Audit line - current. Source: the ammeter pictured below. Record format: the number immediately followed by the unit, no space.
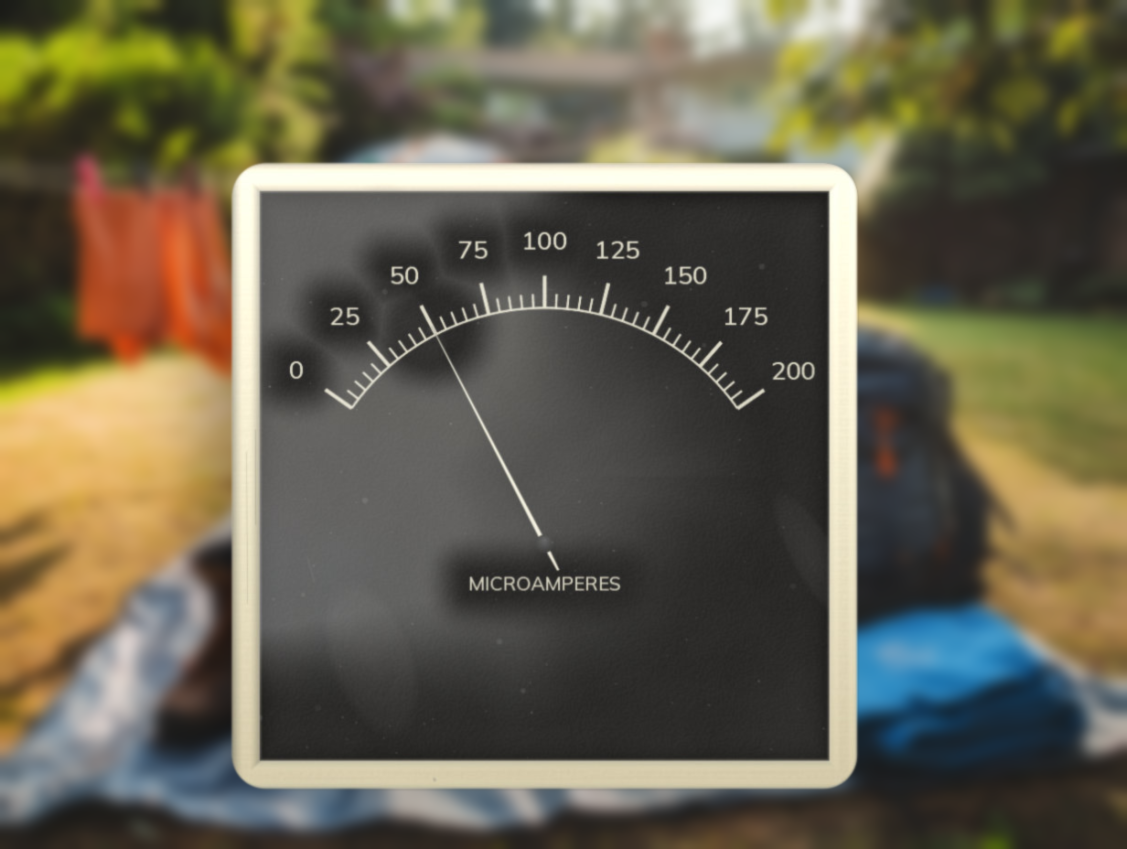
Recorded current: 50µA
